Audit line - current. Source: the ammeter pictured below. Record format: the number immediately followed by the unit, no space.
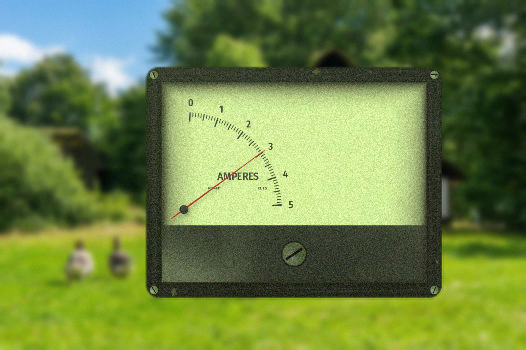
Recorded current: 3A
